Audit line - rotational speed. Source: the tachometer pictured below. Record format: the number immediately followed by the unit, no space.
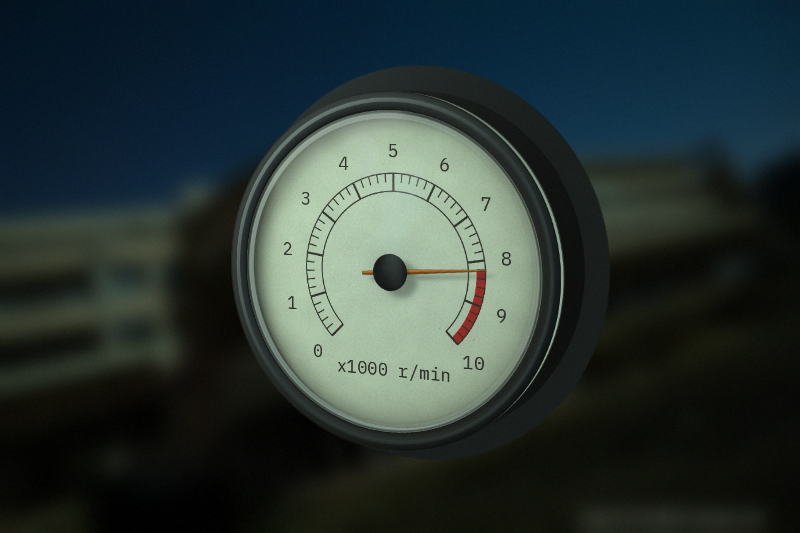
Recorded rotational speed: 8200rpm
